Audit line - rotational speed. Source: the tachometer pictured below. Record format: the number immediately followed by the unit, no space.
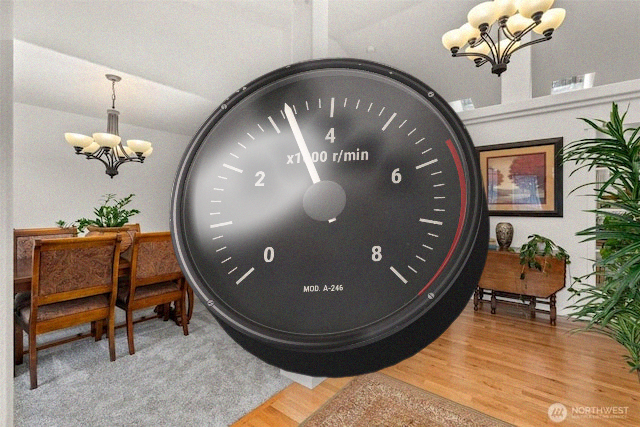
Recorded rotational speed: 3300rpm
